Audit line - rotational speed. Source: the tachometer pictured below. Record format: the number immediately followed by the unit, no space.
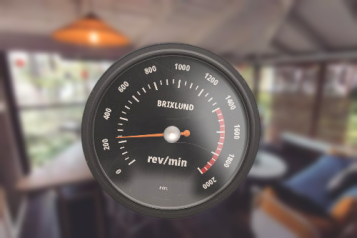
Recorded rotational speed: 250rpm
